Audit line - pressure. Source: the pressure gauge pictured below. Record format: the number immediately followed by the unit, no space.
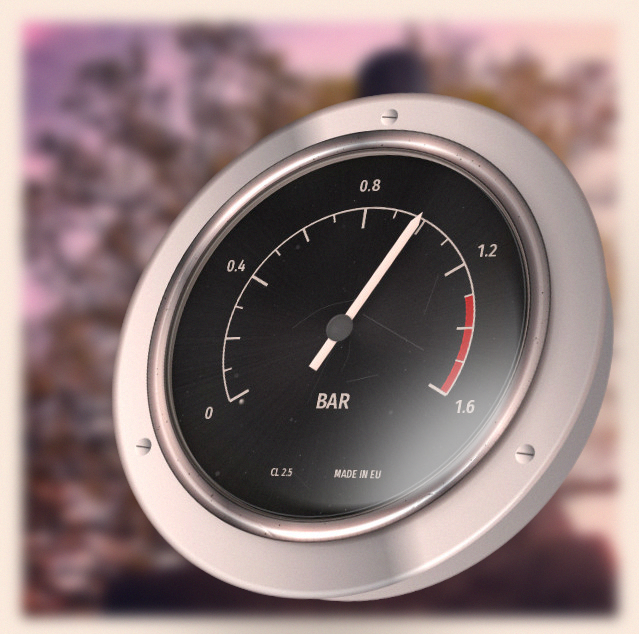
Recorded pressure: 1bar
